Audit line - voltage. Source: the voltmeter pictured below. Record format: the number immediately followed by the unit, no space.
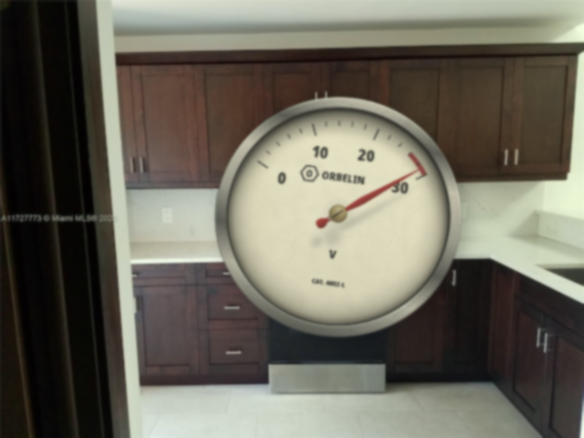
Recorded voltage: 29V
